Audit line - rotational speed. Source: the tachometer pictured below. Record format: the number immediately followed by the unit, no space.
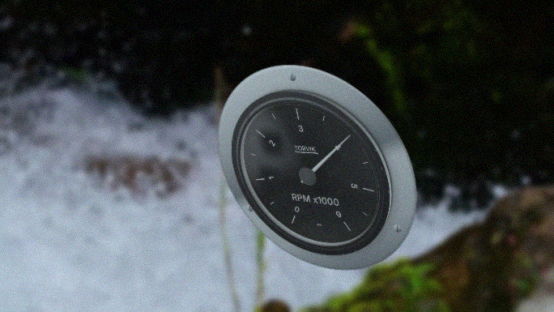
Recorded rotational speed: 4000rpm
